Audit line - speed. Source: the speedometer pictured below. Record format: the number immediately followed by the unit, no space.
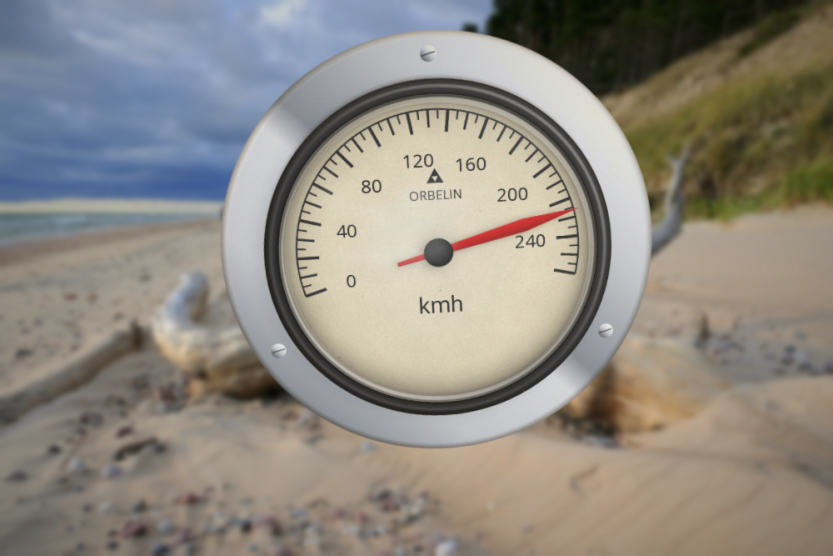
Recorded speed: 225km/h
